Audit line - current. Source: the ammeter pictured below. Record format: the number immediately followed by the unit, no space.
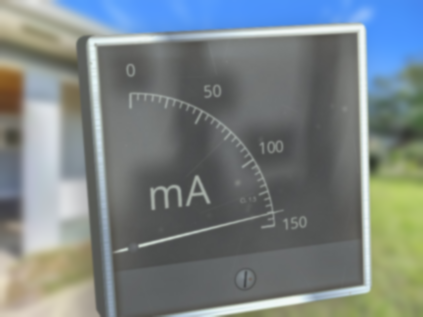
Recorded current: 140mA
